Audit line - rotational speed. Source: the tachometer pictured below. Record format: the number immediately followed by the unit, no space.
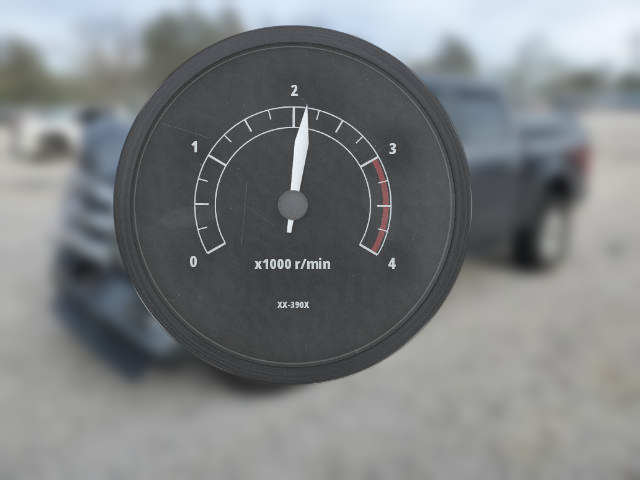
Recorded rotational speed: 2125rpm
